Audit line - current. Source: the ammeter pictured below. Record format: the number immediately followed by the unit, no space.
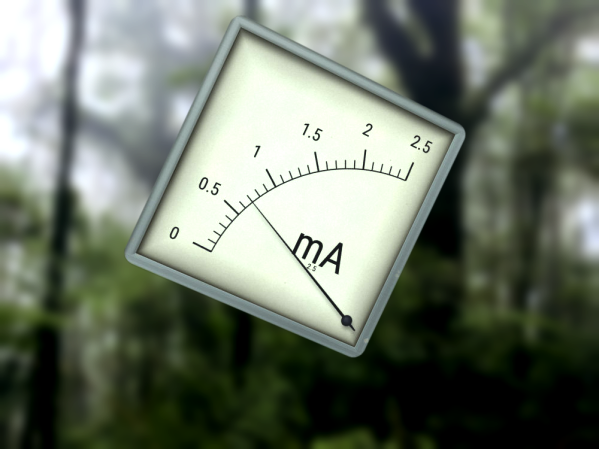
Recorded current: 0.7mA
